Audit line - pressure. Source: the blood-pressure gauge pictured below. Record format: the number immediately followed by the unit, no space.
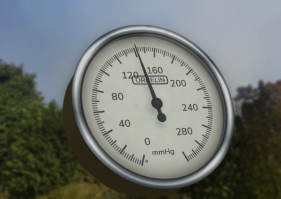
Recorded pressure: 140mmHg
